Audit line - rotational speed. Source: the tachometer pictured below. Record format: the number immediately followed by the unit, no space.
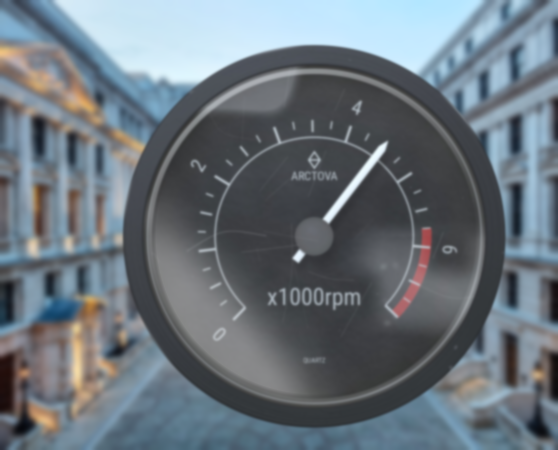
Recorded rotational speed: 4500rpm
